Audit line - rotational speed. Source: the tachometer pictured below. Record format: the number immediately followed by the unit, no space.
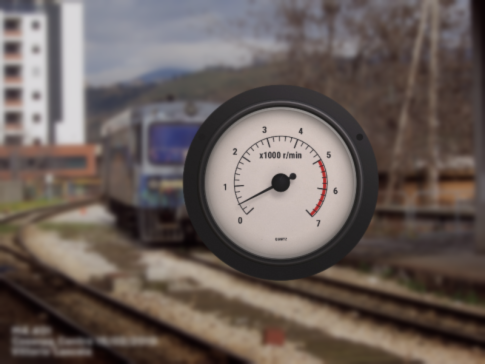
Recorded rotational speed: 400rpm
